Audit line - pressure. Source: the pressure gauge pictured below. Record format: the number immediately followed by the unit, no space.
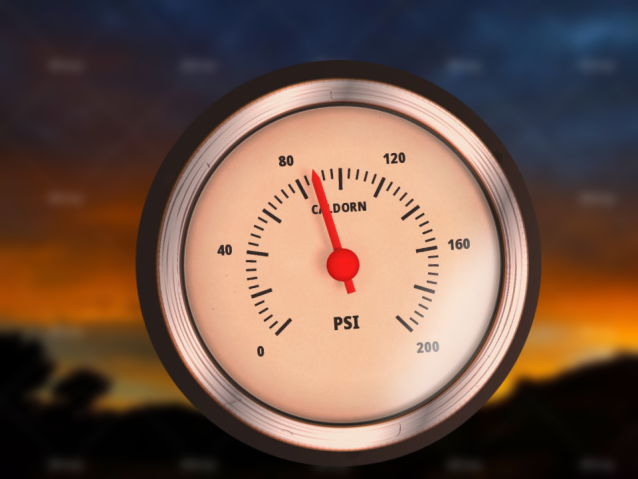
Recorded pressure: 88psi
